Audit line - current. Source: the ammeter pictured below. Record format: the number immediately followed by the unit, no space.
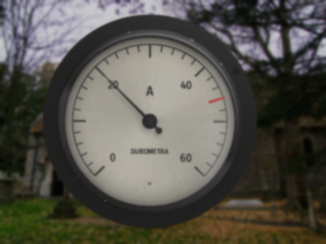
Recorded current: 20A
